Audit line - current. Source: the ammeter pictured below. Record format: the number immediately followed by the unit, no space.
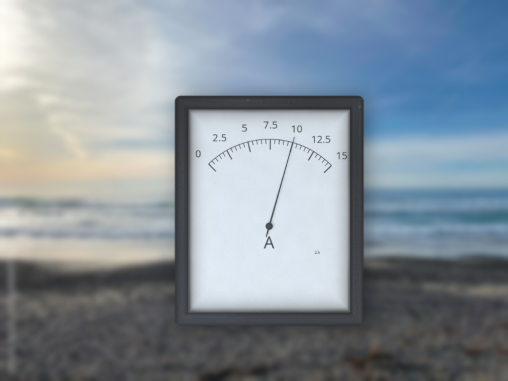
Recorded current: 10A
